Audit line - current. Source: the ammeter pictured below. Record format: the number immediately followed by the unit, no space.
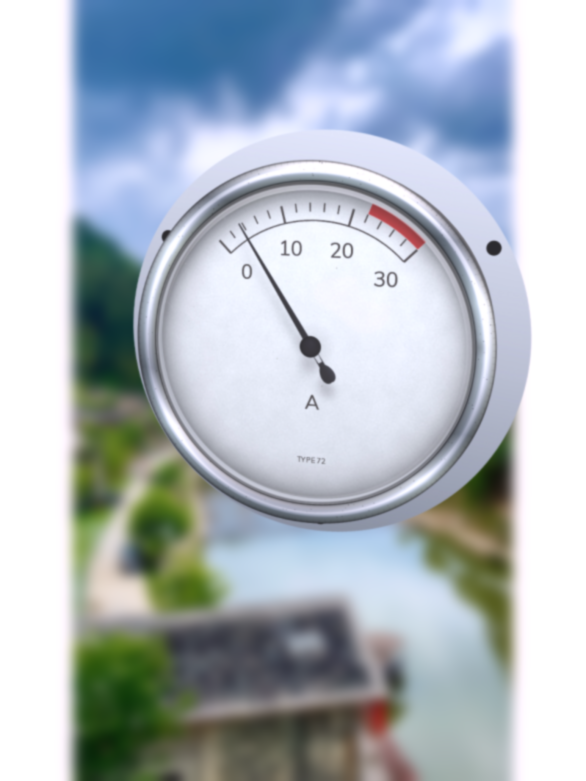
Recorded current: 4A
